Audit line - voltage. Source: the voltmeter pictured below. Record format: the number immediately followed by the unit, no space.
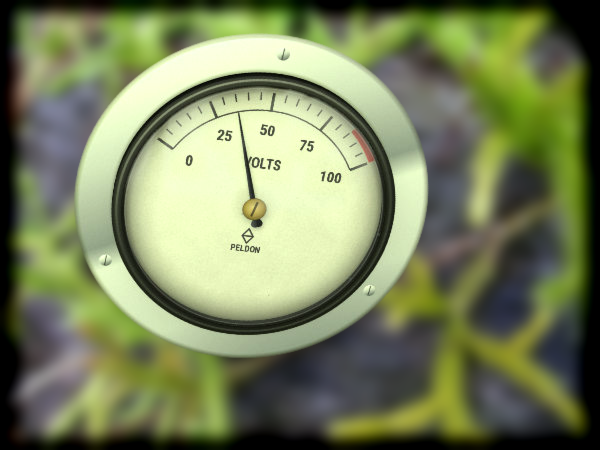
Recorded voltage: 35V
